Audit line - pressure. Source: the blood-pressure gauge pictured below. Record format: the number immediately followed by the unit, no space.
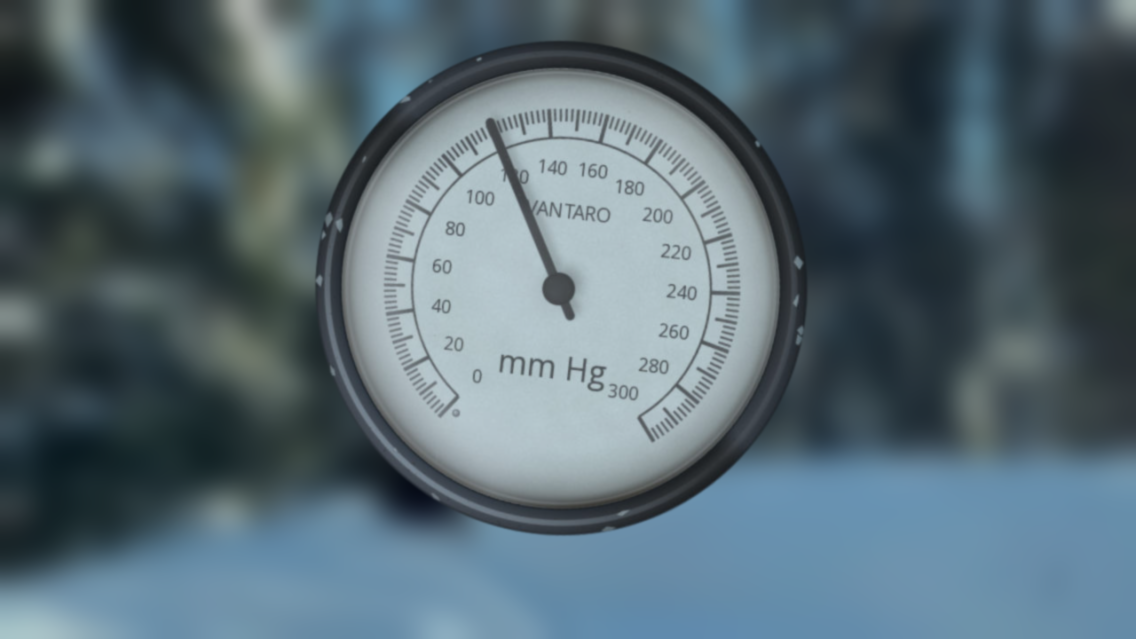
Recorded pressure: 120mmHg
